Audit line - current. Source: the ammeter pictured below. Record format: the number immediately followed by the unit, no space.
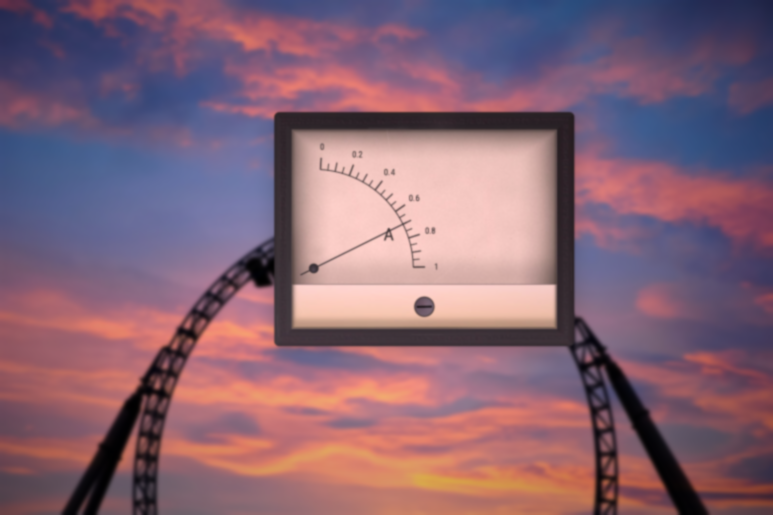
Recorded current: 0.7A
